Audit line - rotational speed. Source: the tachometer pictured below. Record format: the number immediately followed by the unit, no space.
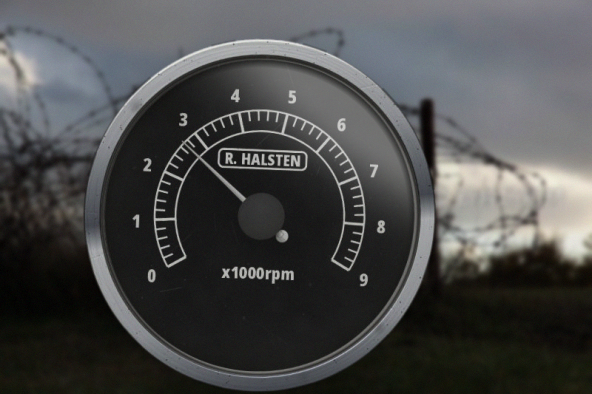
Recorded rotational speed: 2700rpm
